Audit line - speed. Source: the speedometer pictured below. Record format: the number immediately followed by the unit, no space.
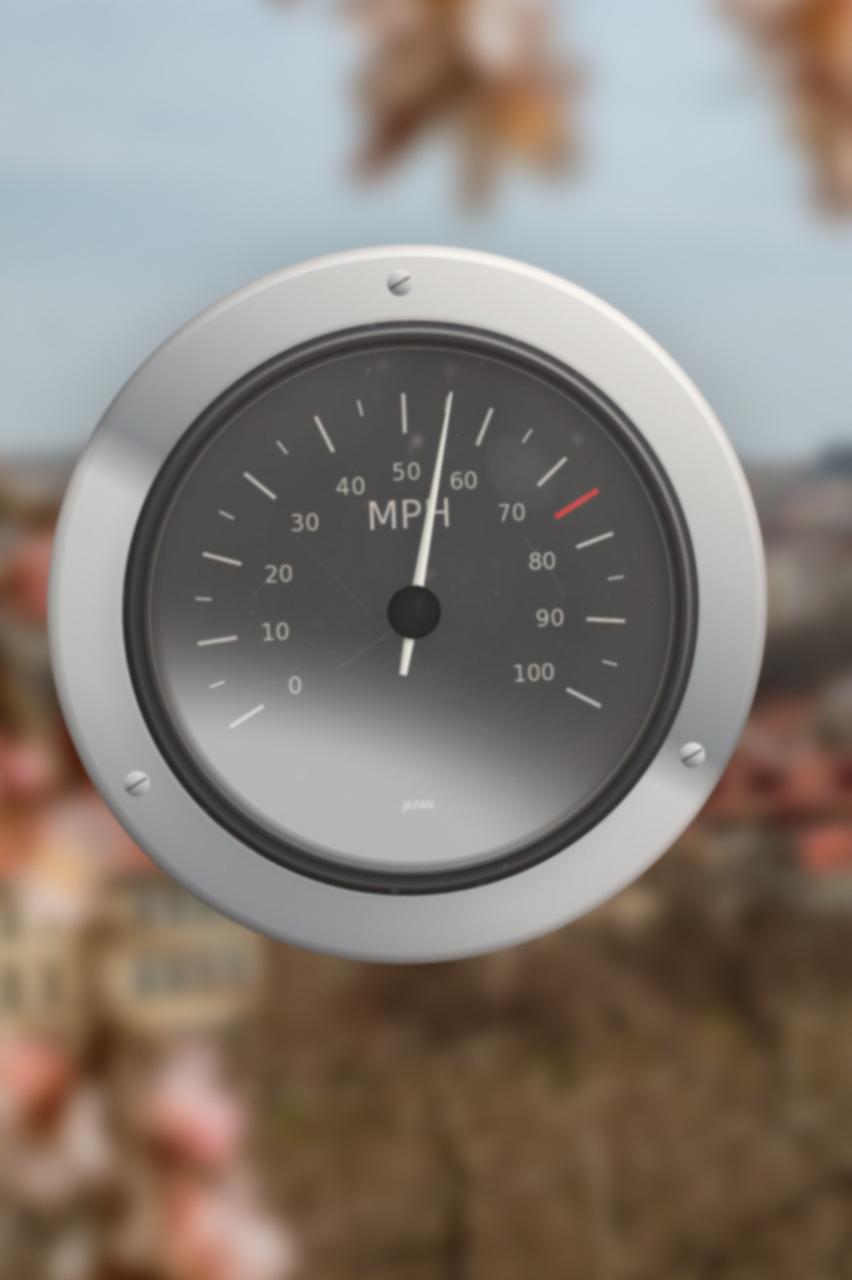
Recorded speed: 55mph
